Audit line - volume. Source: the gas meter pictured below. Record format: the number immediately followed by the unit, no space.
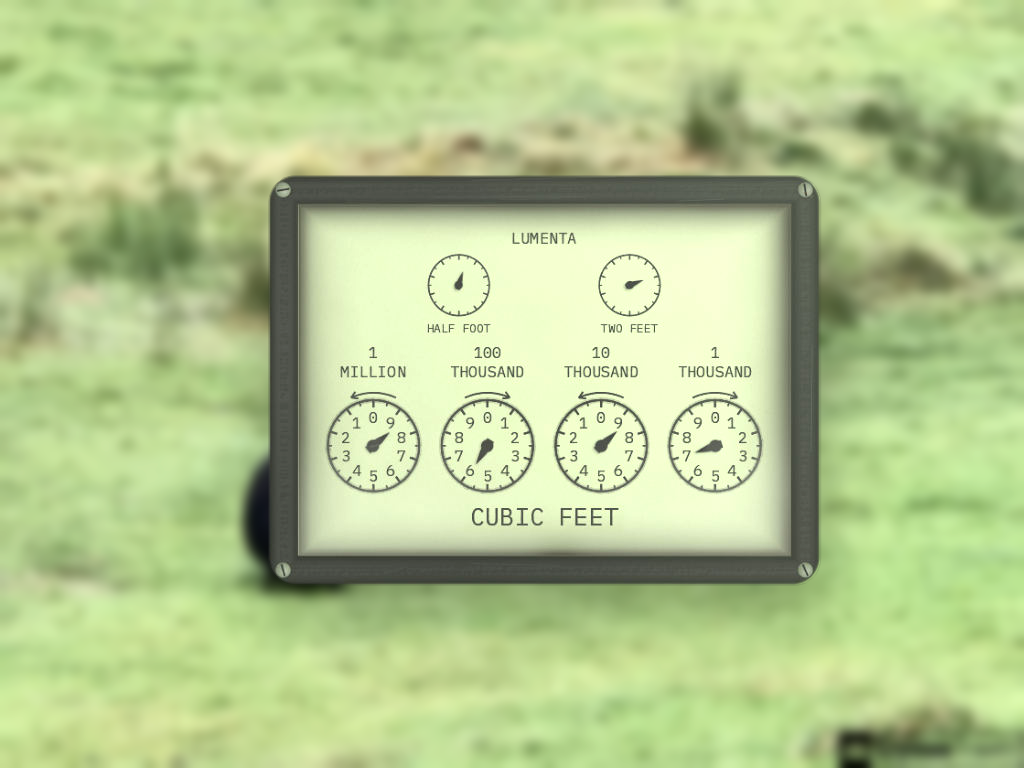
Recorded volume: 858700ft³
